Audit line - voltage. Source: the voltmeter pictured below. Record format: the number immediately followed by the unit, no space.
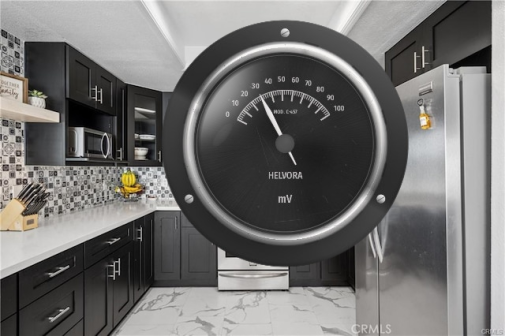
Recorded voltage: 30mV
